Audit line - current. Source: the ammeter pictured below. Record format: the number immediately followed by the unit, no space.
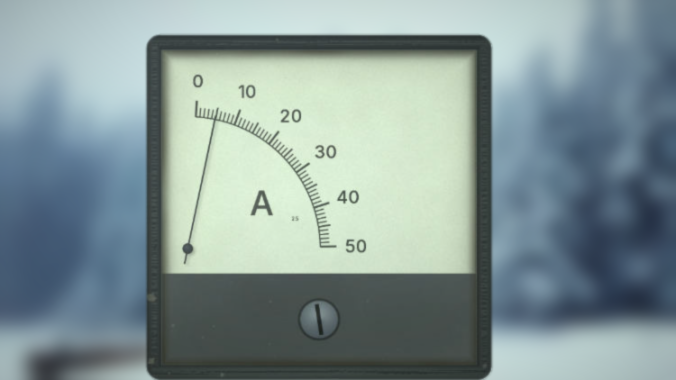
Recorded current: 5A
